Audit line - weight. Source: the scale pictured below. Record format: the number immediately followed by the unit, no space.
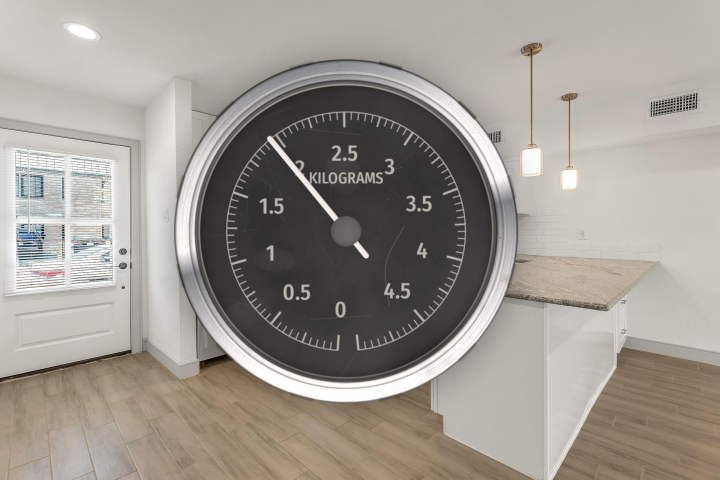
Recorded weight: 1.95kg
